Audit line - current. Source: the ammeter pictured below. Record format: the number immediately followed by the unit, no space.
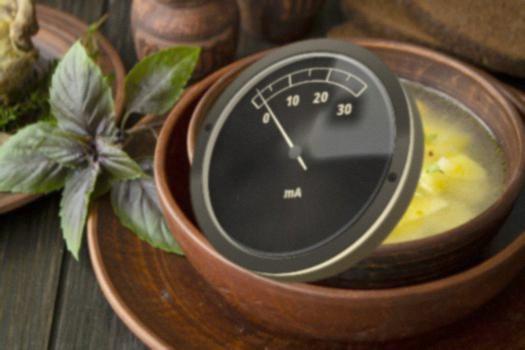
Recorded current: 2.5mA
